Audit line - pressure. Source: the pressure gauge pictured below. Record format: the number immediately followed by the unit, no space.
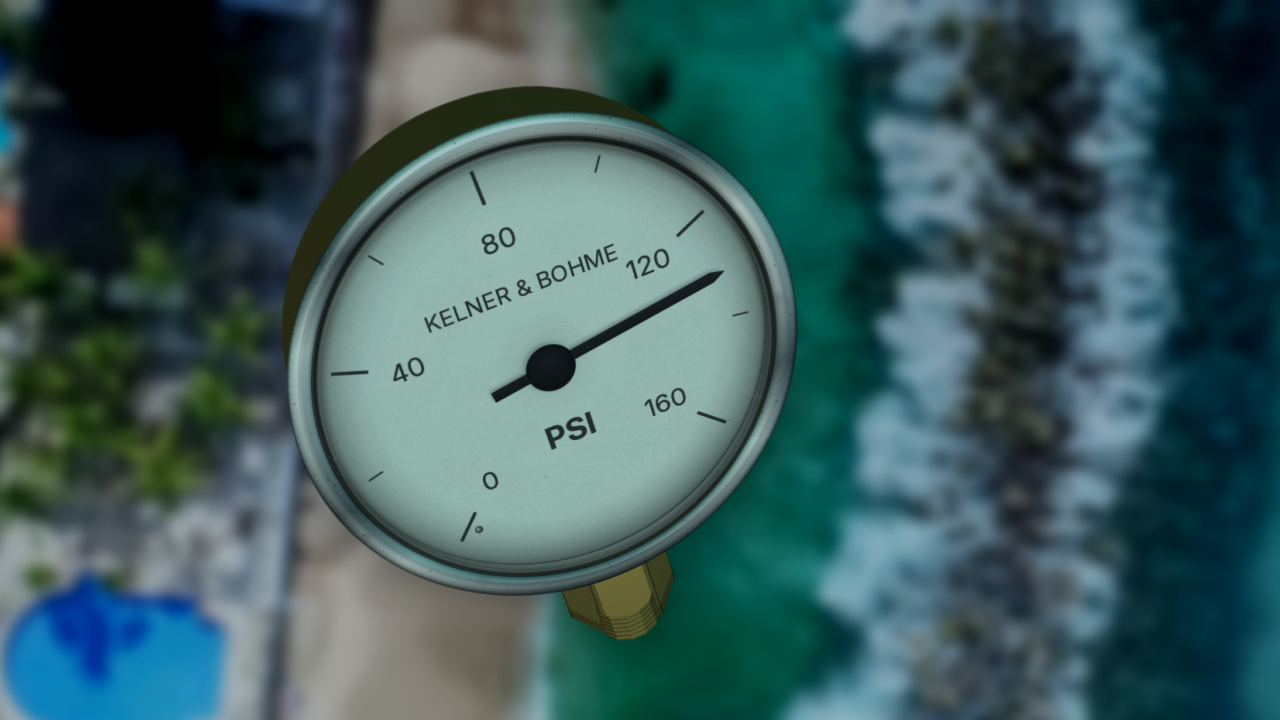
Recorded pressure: 130psi
